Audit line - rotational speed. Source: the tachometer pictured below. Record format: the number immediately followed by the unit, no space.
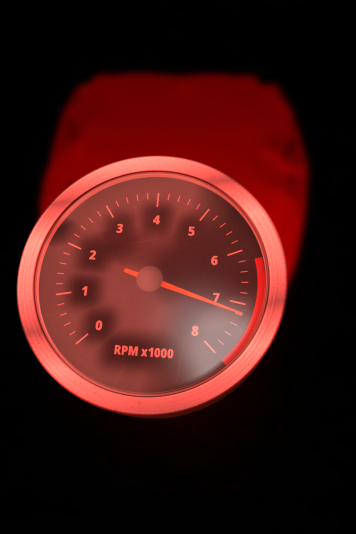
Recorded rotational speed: 7200rpm
